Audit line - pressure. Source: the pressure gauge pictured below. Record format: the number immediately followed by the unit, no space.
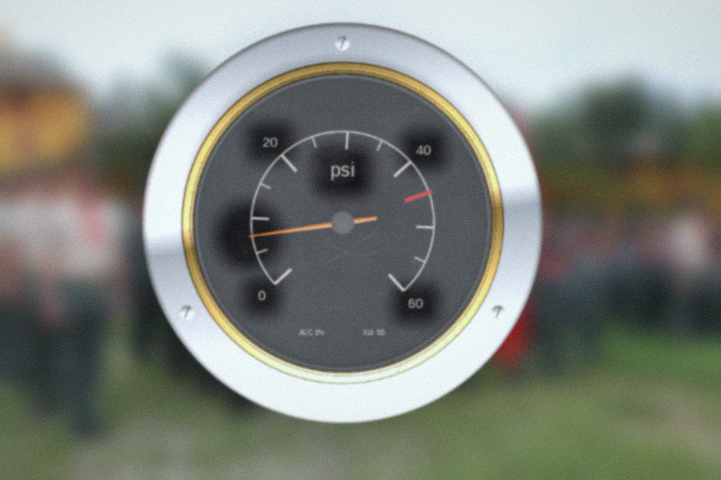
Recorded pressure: 7.5psi
